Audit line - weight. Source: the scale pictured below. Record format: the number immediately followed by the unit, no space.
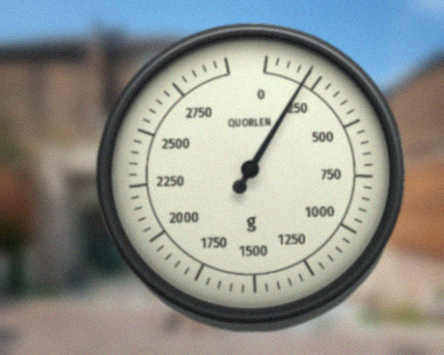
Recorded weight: 200g
